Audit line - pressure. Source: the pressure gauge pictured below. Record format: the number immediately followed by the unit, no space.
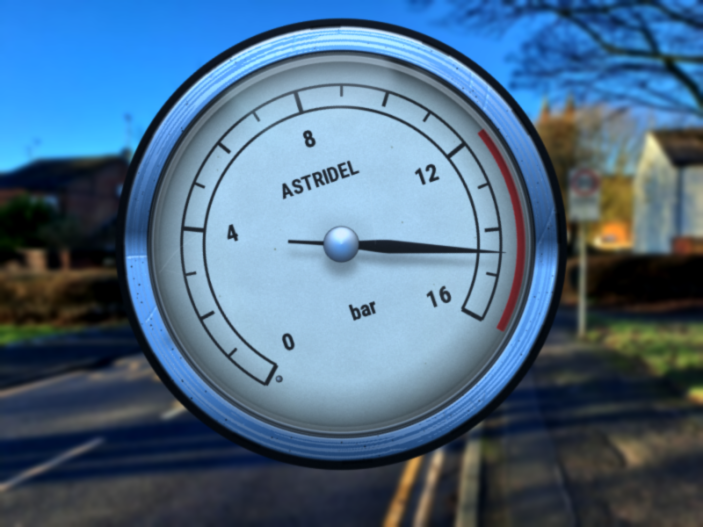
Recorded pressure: 14.5bar
